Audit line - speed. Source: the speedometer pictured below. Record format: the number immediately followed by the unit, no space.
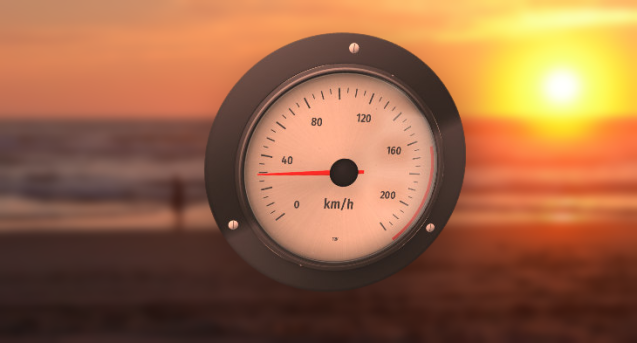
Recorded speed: 30km/h
